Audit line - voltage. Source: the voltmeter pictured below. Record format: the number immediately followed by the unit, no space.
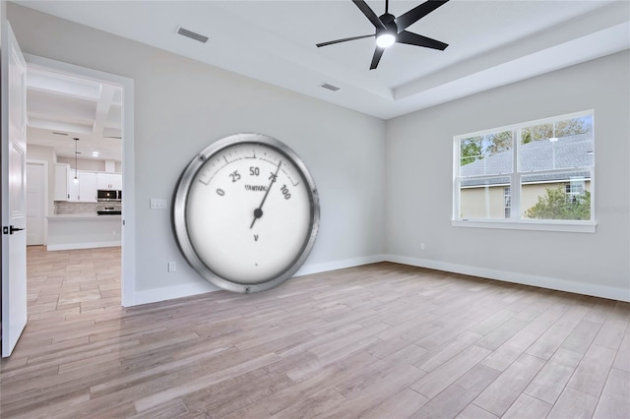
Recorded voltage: 75V
